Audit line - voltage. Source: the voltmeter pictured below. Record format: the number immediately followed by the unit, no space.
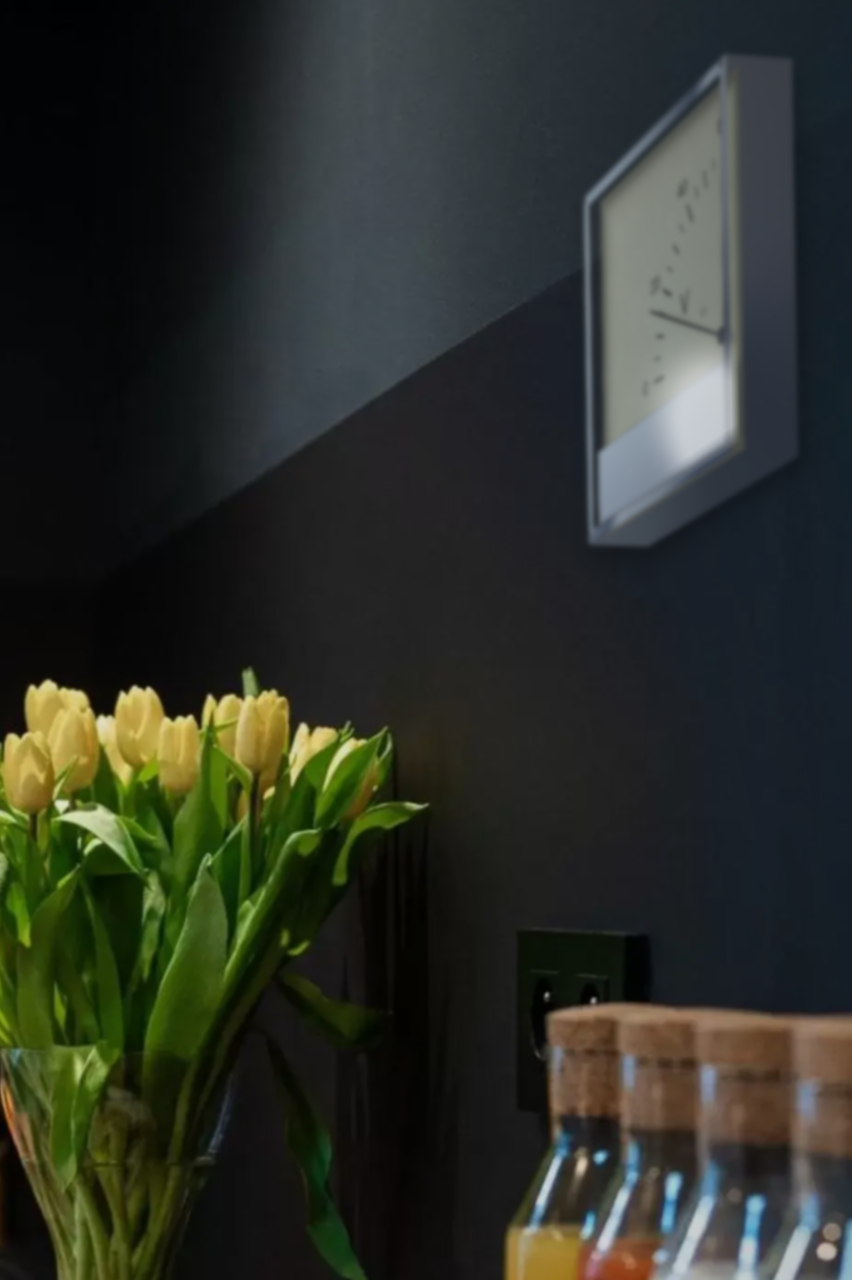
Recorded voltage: 15V
